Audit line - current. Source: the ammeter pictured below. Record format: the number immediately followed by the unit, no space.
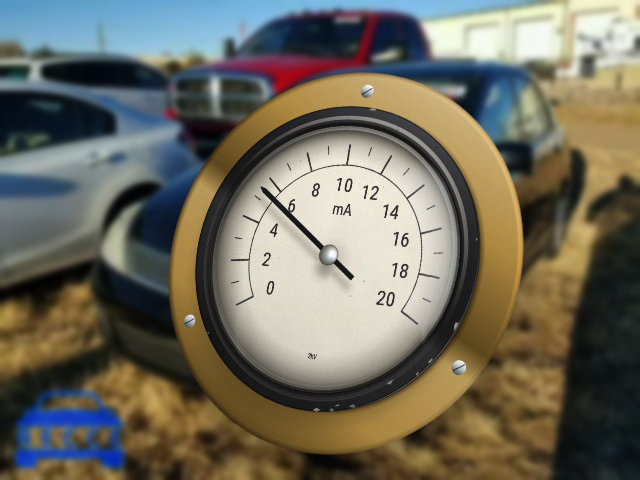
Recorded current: 5.5mA
